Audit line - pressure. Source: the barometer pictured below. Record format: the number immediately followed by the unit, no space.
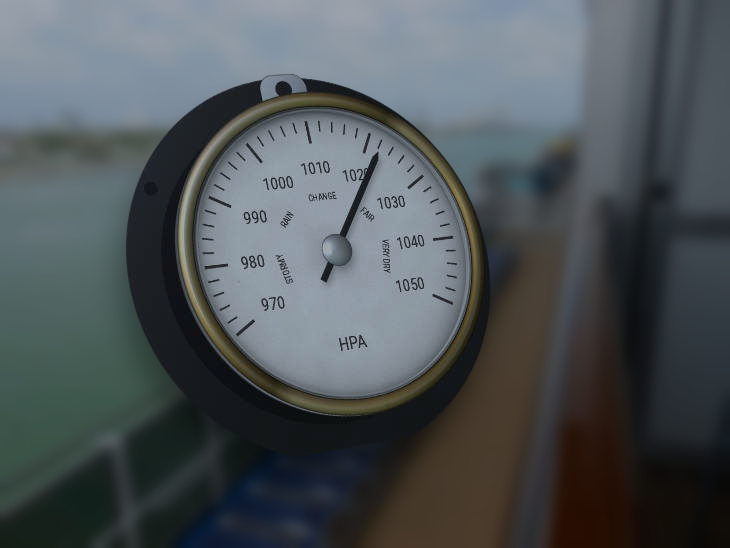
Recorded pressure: 1022hPa
